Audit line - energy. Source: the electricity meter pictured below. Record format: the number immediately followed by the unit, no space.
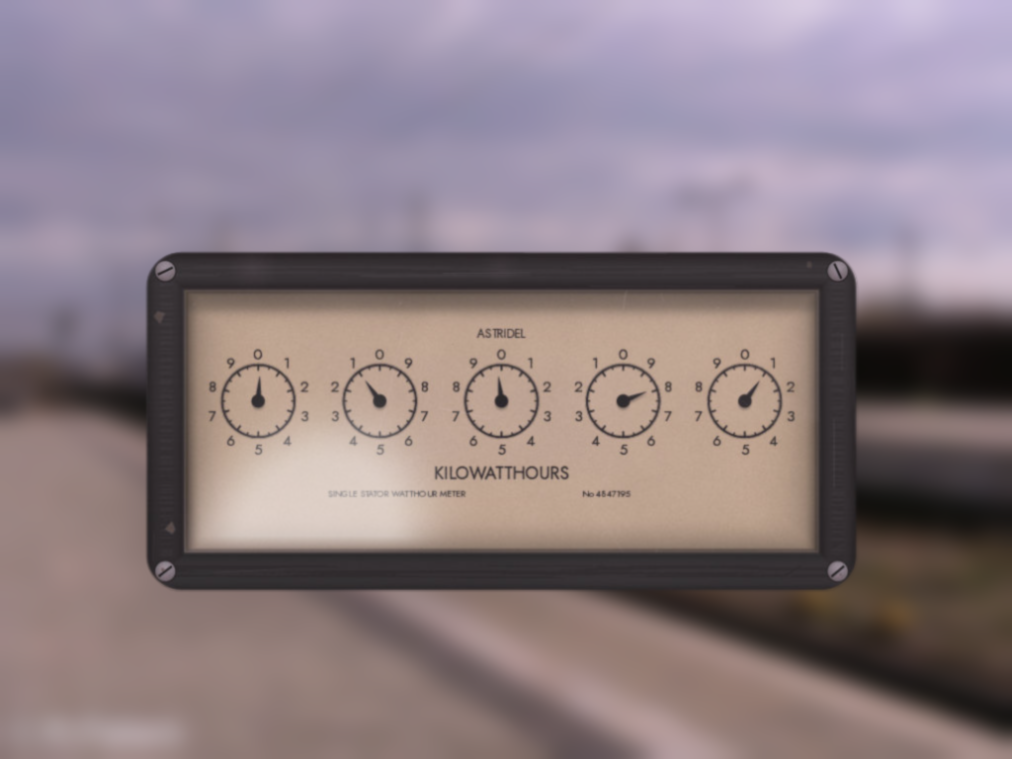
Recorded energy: 981kWh
